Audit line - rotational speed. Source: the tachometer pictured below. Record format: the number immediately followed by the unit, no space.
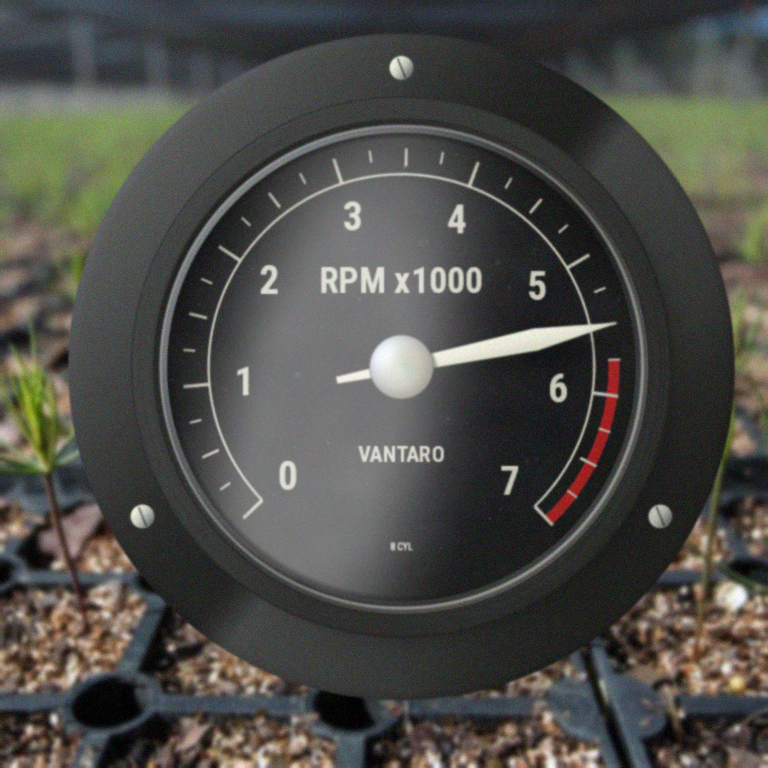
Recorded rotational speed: 5500rpm
